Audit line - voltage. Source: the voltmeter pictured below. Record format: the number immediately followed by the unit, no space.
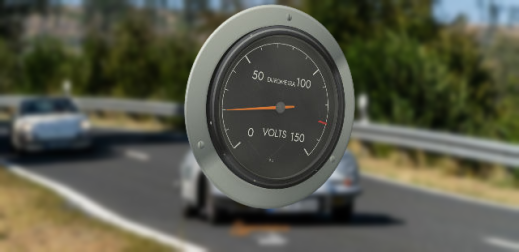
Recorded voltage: 20V
